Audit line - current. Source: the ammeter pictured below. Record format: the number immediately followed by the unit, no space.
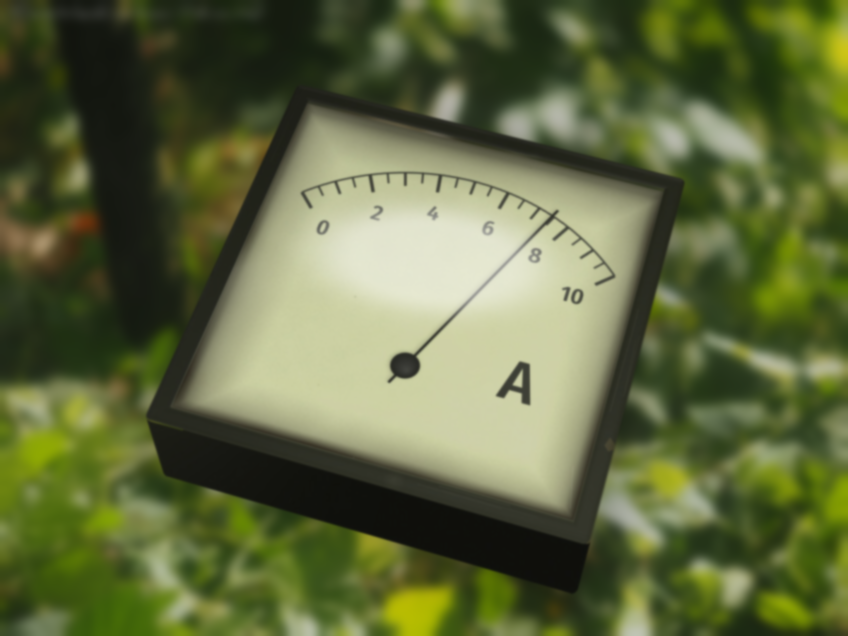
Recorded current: 7.5A
